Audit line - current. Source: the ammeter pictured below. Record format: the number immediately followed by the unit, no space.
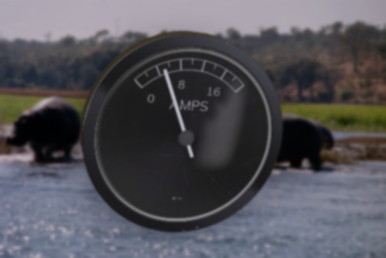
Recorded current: 5A
